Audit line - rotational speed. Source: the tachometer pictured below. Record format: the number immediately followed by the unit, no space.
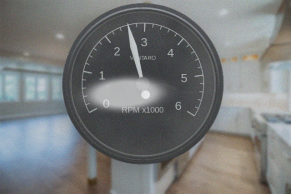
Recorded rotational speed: 2600rpm
